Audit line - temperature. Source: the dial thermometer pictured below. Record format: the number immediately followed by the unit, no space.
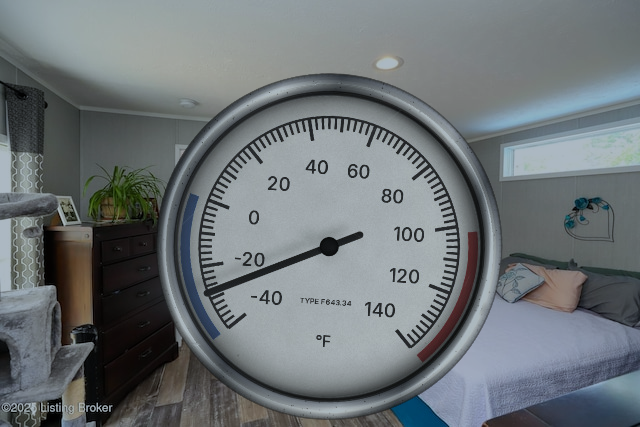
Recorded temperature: -28°F
